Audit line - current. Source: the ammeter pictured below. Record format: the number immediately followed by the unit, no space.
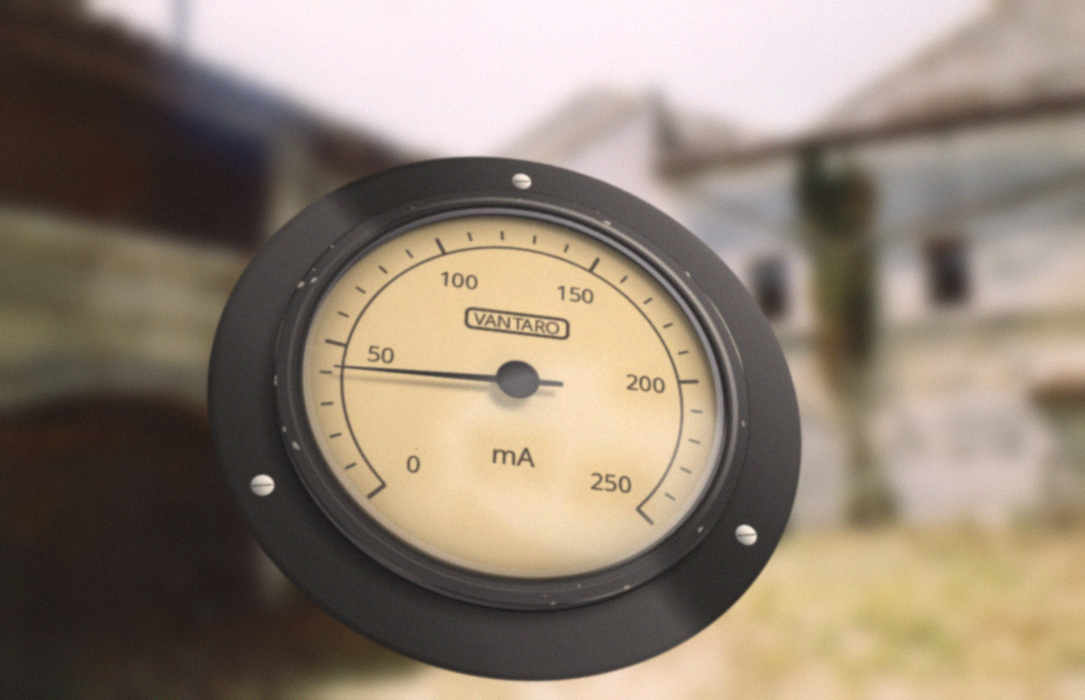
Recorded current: 40mA
